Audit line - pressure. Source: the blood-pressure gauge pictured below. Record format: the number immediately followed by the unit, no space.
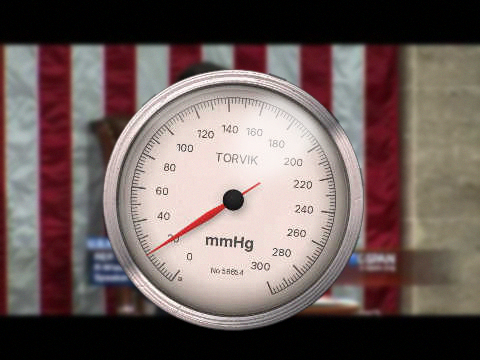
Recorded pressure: 20mmHg
